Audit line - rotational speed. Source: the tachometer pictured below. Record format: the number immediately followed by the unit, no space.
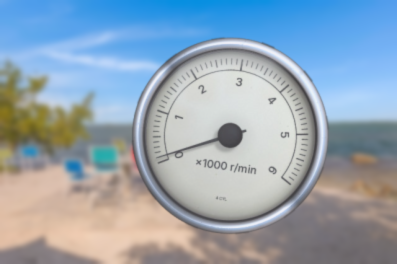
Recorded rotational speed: 100rpm
